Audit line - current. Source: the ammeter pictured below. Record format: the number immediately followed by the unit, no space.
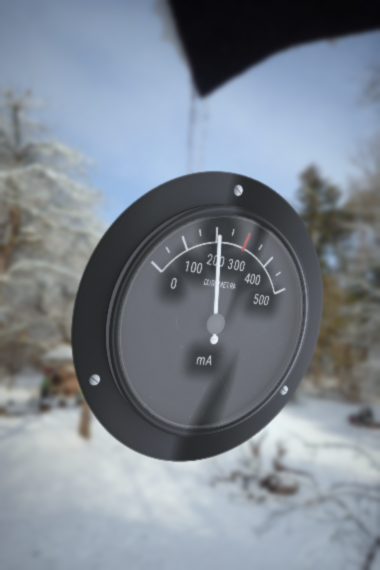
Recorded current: 200mA
